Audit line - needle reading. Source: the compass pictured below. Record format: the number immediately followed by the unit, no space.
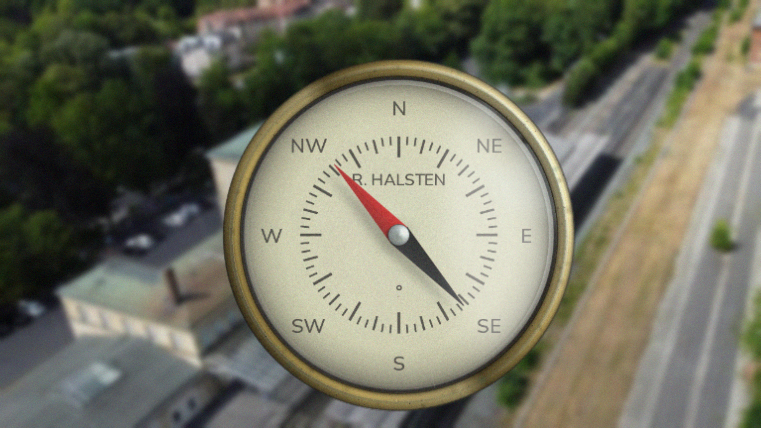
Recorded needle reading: 317.5°
